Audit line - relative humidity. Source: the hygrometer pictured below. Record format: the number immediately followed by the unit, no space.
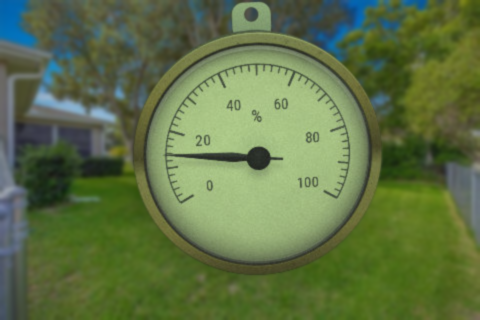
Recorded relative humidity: 14%
